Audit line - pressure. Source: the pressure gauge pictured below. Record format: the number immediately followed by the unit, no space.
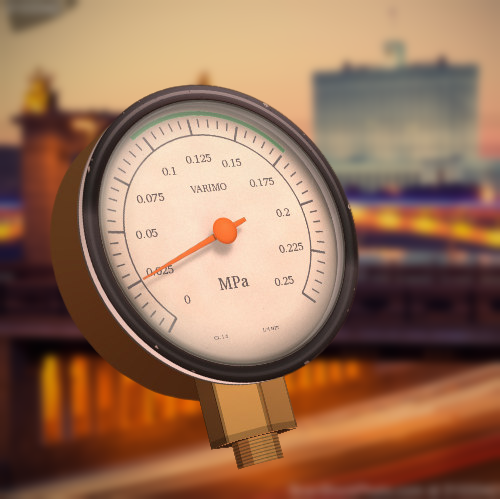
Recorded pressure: 0.025MPa
